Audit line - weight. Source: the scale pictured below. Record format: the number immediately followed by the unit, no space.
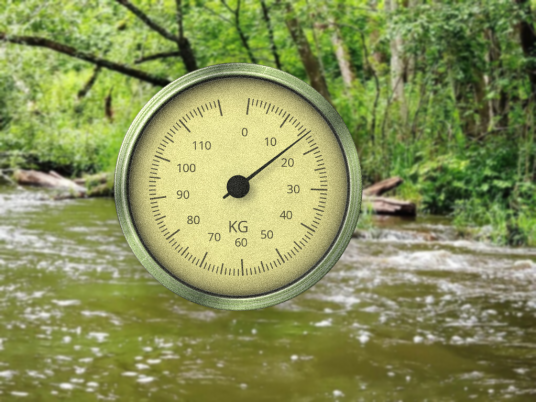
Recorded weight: 16kg
